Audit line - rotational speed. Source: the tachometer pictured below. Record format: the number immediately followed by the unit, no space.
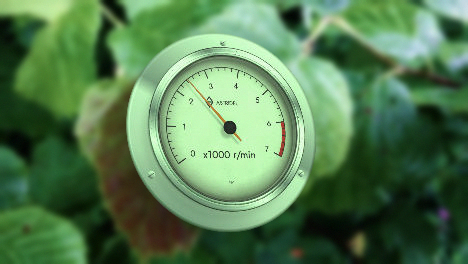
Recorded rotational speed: 2400rpm
